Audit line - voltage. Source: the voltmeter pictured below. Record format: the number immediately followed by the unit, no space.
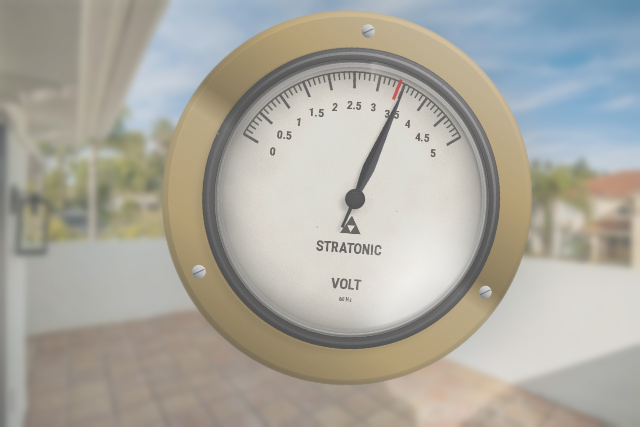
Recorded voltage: 3.5V
